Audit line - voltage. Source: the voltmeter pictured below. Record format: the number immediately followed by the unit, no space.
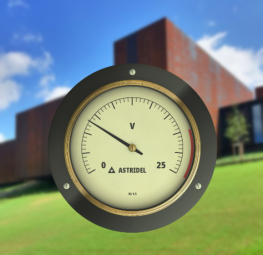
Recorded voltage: 6.5V
